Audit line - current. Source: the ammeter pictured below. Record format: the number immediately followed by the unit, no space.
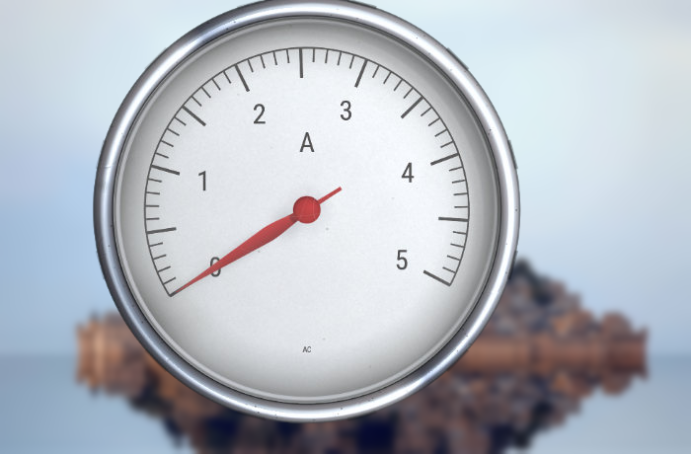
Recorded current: 0A
